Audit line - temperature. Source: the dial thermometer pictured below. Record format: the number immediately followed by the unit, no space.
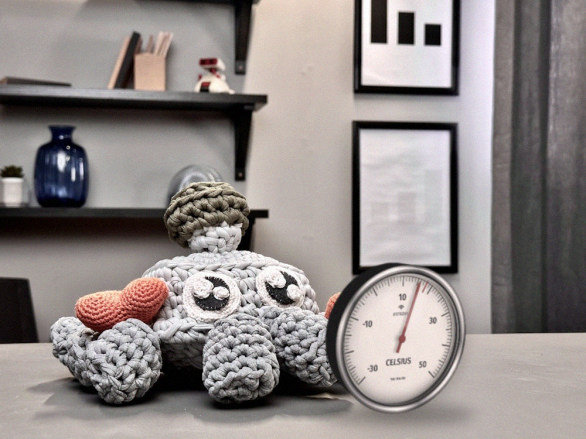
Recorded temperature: 15°C
